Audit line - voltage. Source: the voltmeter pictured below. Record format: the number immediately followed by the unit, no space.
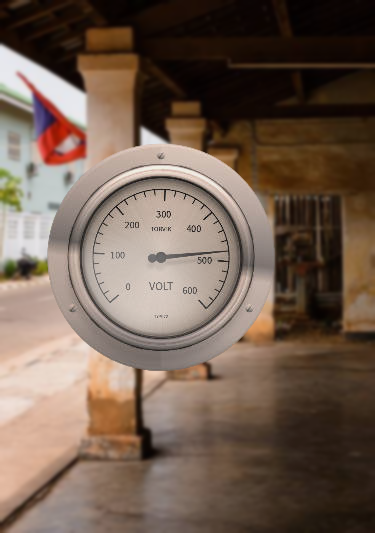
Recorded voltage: 480V
